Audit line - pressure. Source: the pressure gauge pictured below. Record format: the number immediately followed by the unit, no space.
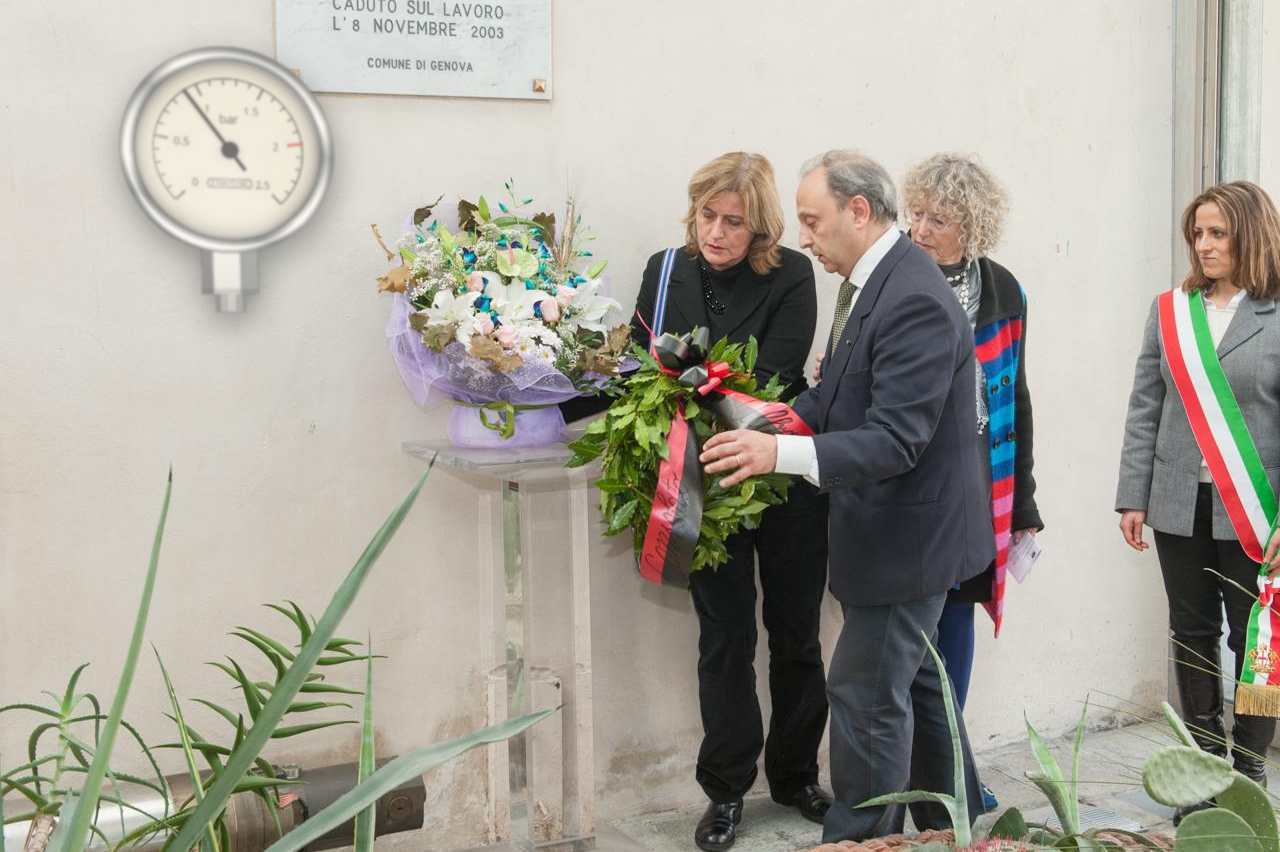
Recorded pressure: 0.9bar
